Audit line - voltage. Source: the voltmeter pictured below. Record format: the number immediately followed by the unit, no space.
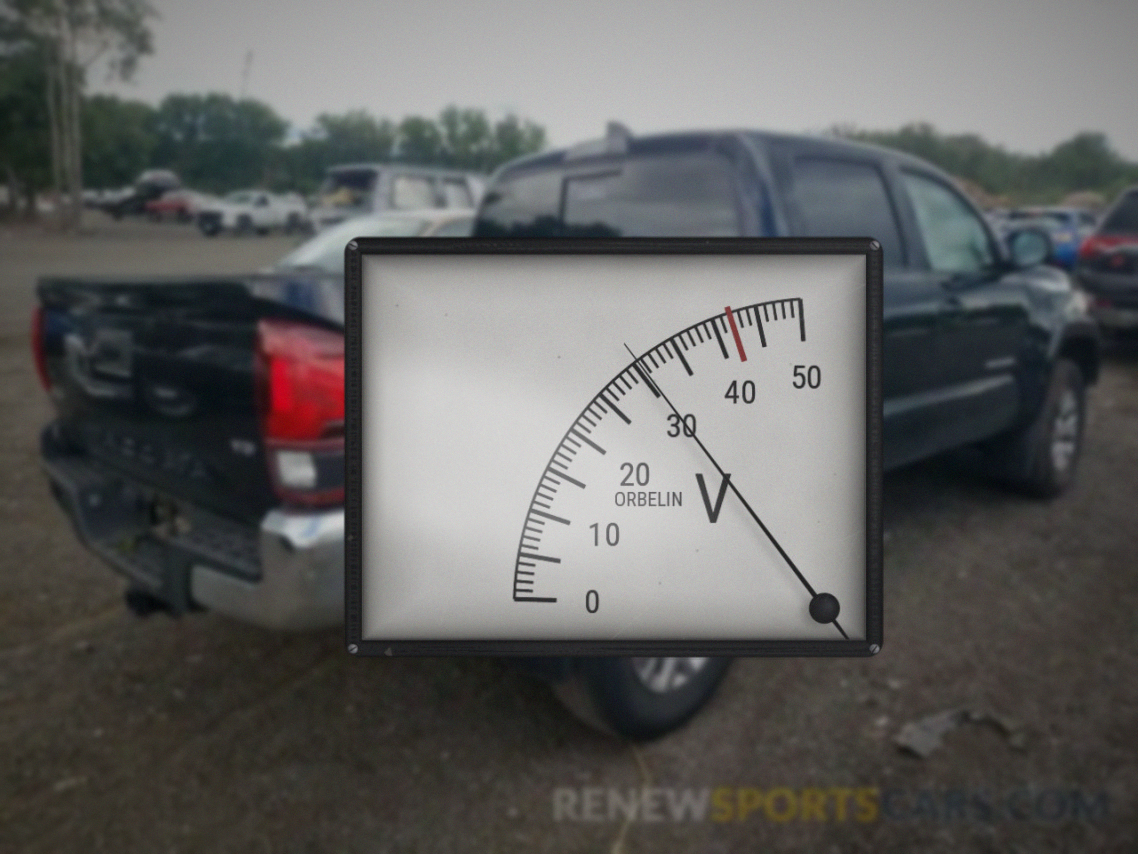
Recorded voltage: 30.5V
